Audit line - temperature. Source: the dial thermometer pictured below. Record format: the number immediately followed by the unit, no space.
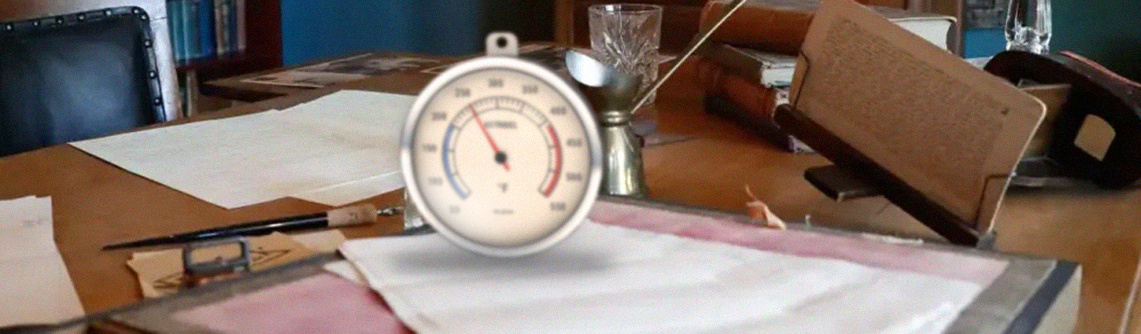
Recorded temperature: 250°F
